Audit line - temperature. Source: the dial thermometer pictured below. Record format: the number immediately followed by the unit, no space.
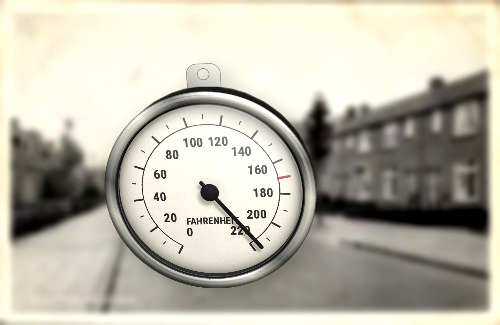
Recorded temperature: 215°F
